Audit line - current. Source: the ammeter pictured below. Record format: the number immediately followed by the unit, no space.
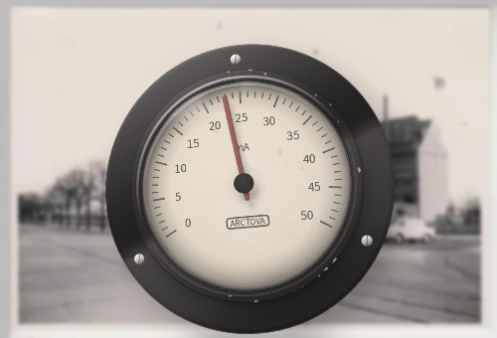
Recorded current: 23mA
